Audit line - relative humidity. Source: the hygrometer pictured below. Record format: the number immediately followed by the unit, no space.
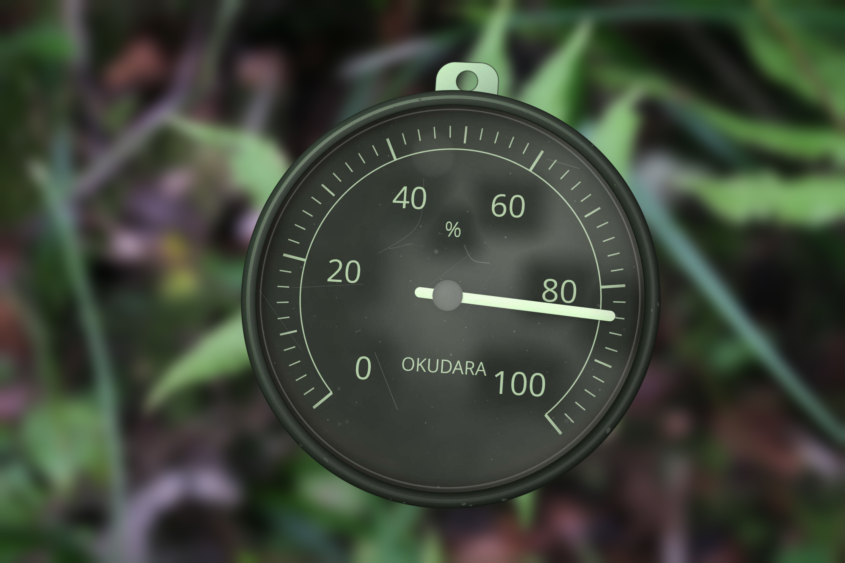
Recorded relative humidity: 84%
